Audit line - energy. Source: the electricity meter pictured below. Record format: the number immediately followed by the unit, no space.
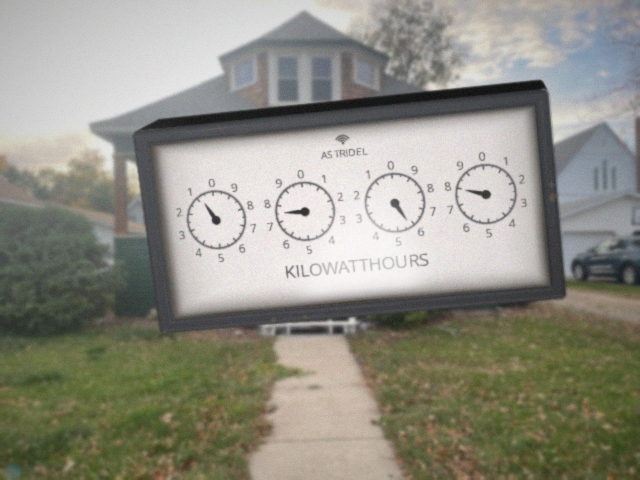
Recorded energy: 758kWh
